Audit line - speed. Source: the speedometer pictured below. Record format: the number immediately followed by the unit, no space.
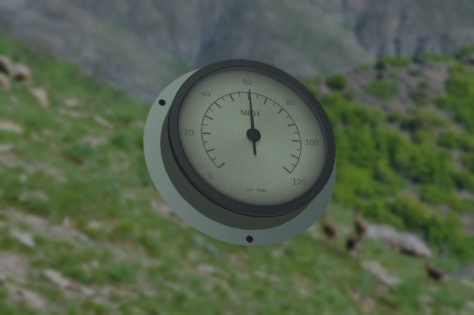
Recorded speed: 60mph
